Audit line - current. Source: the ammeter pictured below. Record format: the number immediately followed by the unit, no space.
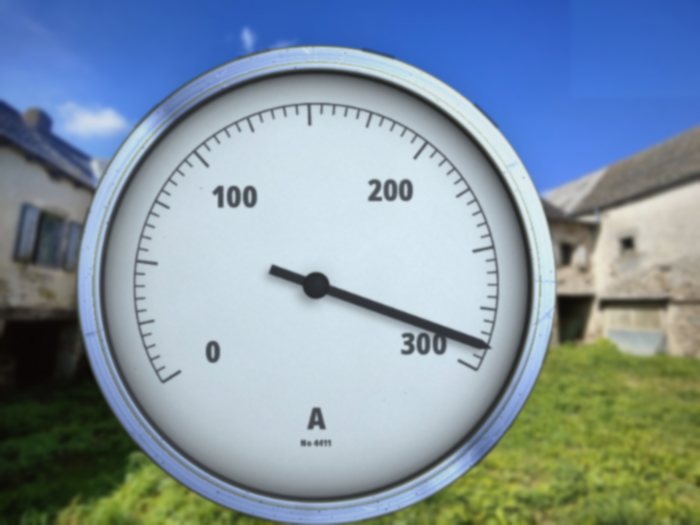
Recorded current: 290A
